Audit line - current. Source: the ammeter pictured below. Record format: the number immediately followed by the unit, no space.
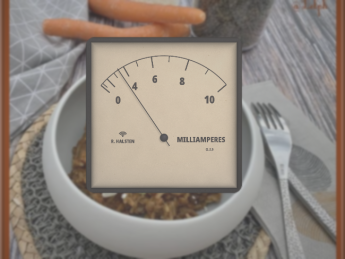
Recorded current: 3.5mA
